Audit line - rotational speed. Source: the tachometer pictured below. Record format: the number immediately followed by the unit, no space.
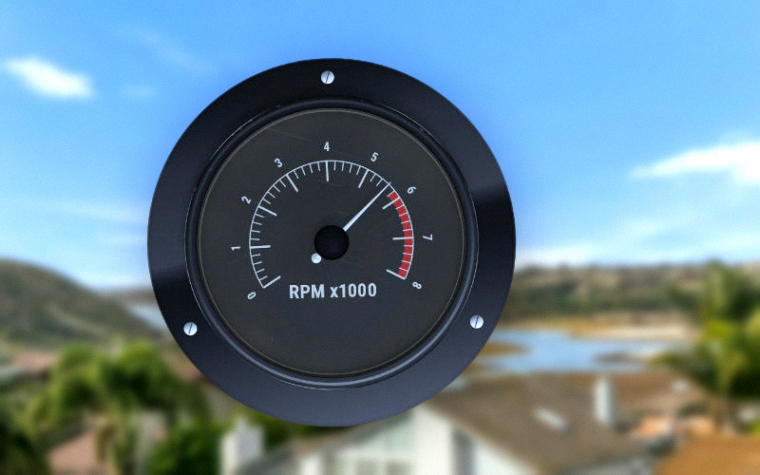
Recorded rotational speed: 5600rpm
